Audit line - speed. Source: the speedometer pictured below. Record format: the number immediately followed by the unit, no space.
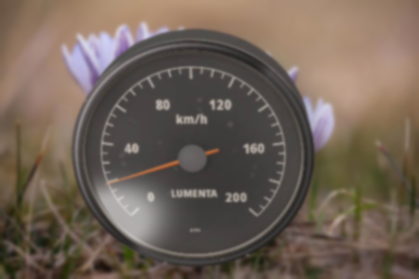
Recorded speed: 20km/h
